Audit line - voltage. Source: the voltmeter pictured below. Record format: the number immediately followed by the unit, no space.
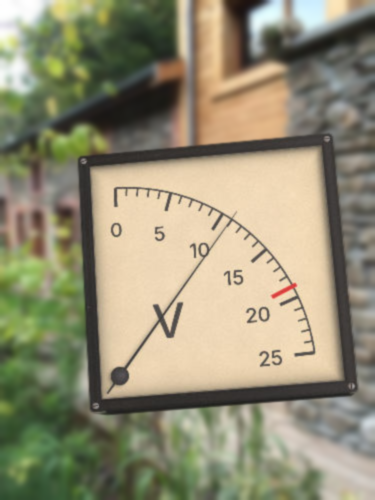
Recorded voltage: 11V
